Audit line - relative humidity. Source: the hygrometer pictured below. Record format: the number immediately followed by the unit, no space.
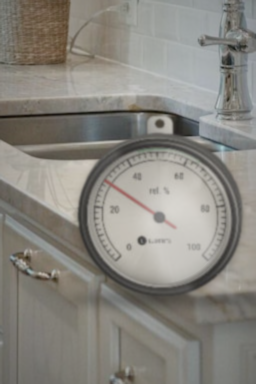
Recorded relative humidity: 30%
